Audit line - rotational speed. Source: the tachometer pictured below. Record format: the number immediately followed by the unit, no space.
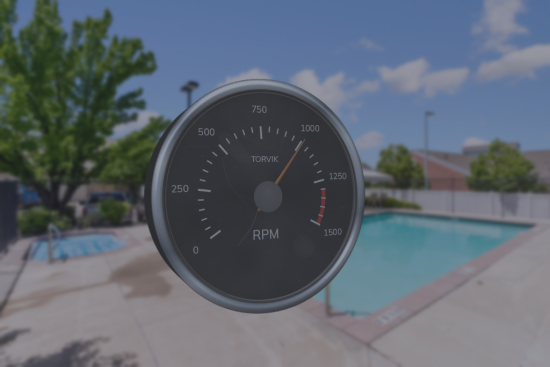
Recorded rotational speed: 1000rpm
